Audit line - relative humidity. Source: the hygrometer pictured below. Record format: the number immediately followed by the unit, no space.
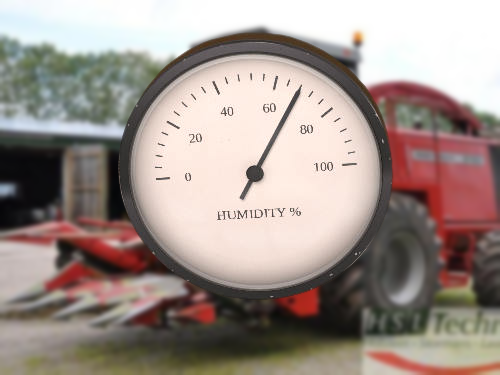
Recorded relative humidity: 68%
